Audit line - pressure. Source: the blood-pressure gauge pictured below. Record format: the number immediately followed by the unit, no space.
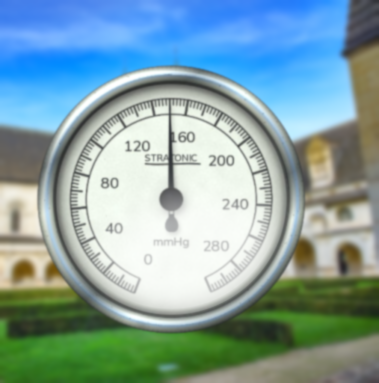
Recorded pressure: 150mmHg
